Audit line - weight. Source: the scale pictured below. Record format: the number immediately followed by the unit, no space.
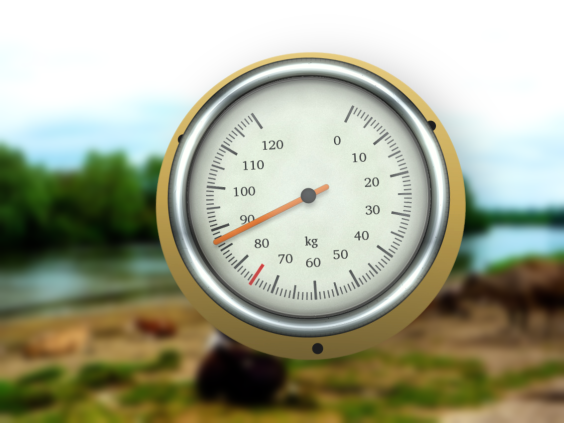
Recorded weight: 87kg
